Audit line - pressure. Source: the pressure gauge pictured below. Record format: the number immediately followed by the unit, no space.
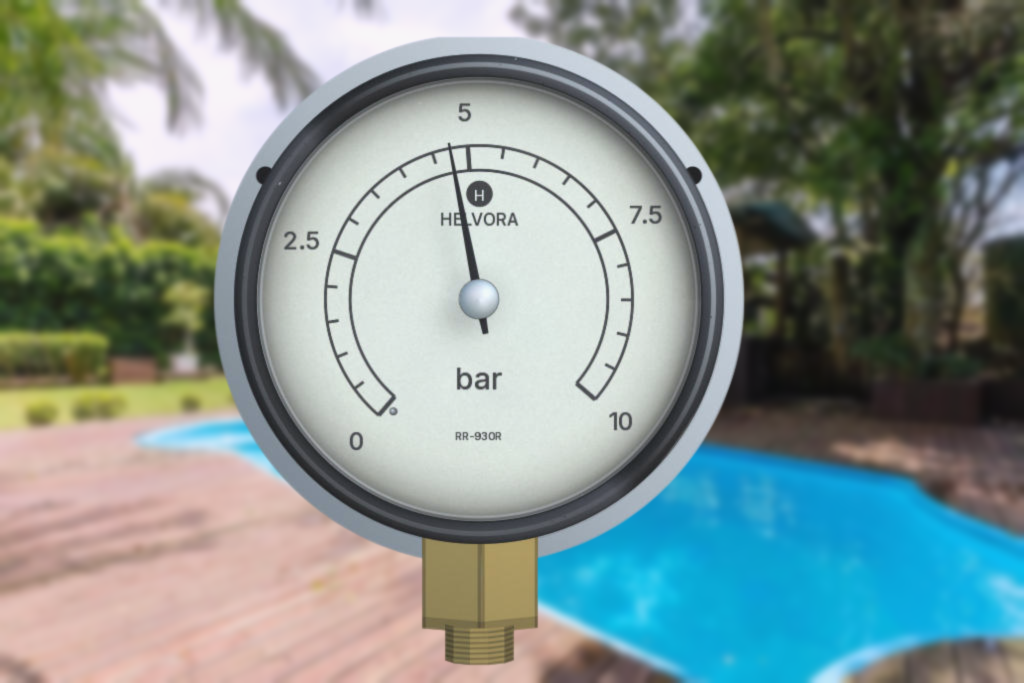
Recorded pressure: 4.75bar
